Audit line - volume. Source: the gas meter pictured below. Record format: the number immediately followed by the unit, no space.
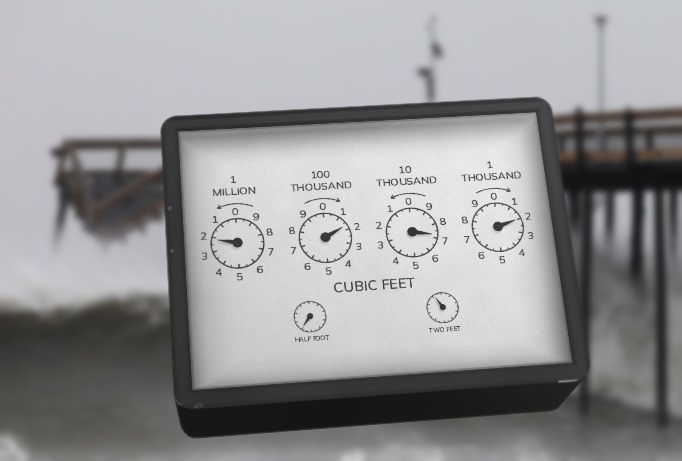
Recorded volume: 217200ft³
